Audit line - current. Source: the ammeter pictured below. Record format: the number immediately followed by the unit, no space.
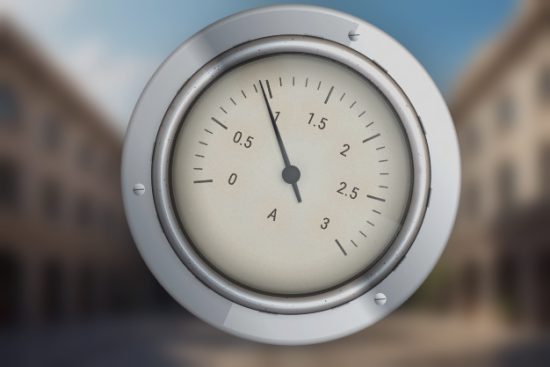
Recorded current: 0.95A
